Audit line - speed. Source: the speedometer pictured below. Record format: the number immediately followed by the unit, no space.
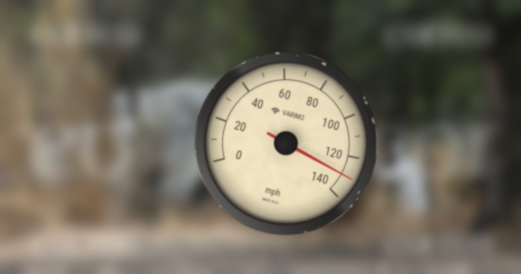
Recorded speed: 130mph
